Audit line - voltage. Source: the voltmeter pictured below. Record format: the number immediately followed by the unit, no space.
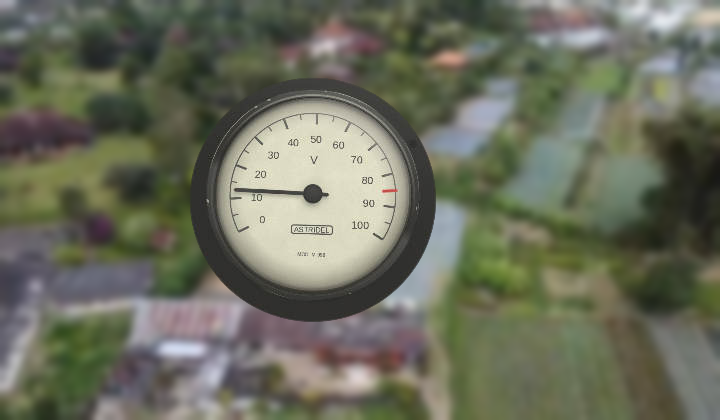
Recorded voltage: 12.5V
